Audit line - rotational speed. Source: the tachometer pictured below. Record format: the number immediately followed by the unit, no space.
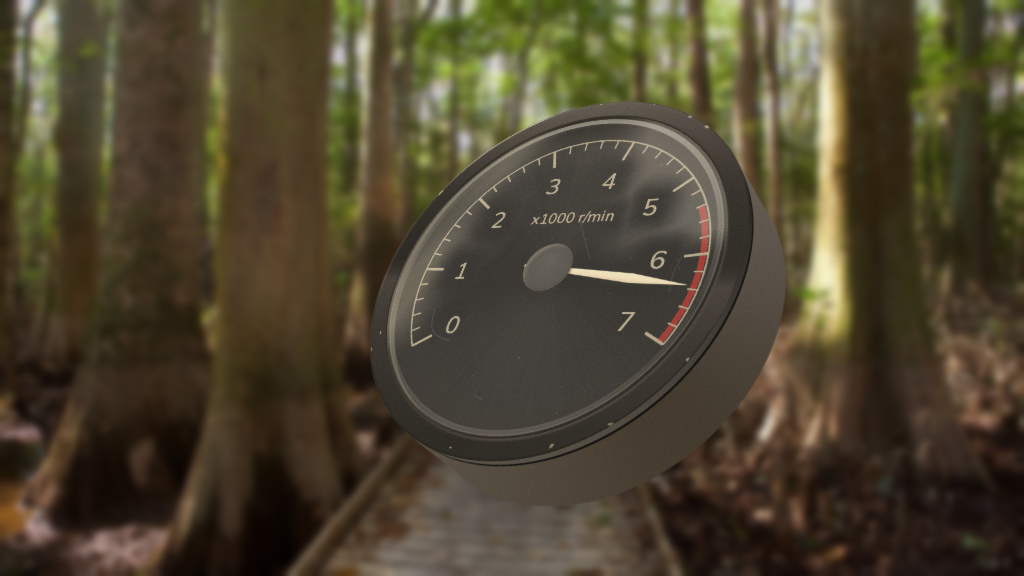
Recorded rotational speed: 6400rpm
